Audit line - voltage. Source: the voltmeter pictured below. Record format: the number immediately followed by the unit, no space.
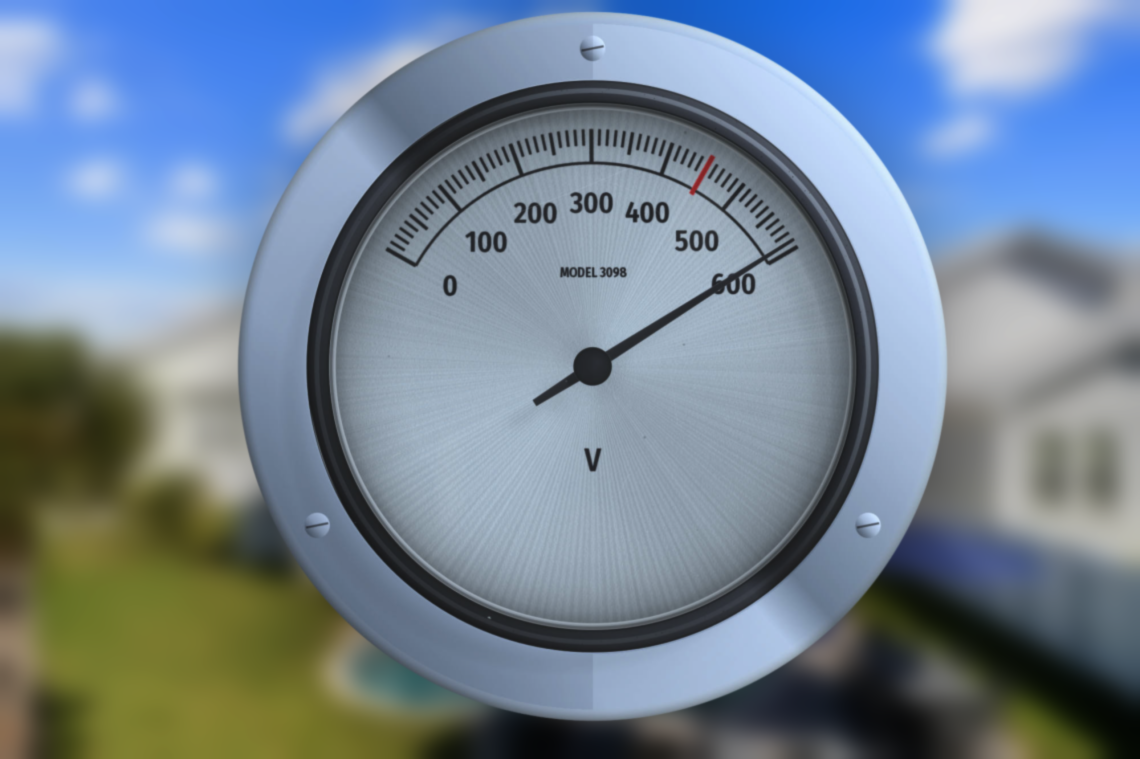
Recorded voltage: 590V
